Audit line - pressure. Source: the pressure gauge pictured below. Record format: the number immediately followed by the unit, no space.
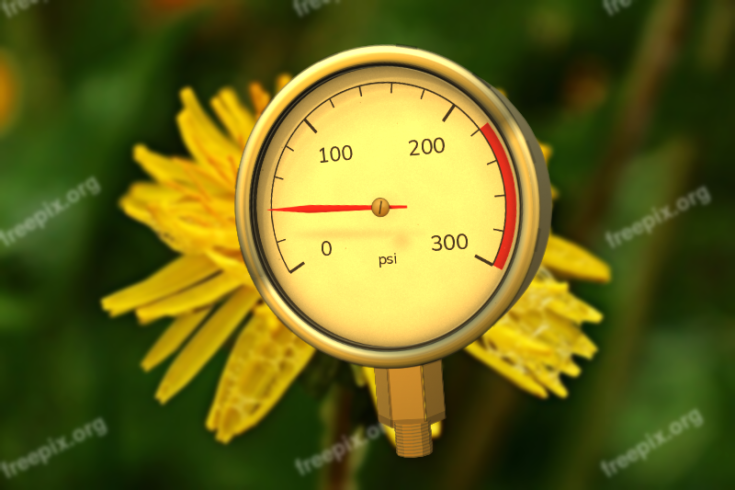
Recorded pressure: 40psi
